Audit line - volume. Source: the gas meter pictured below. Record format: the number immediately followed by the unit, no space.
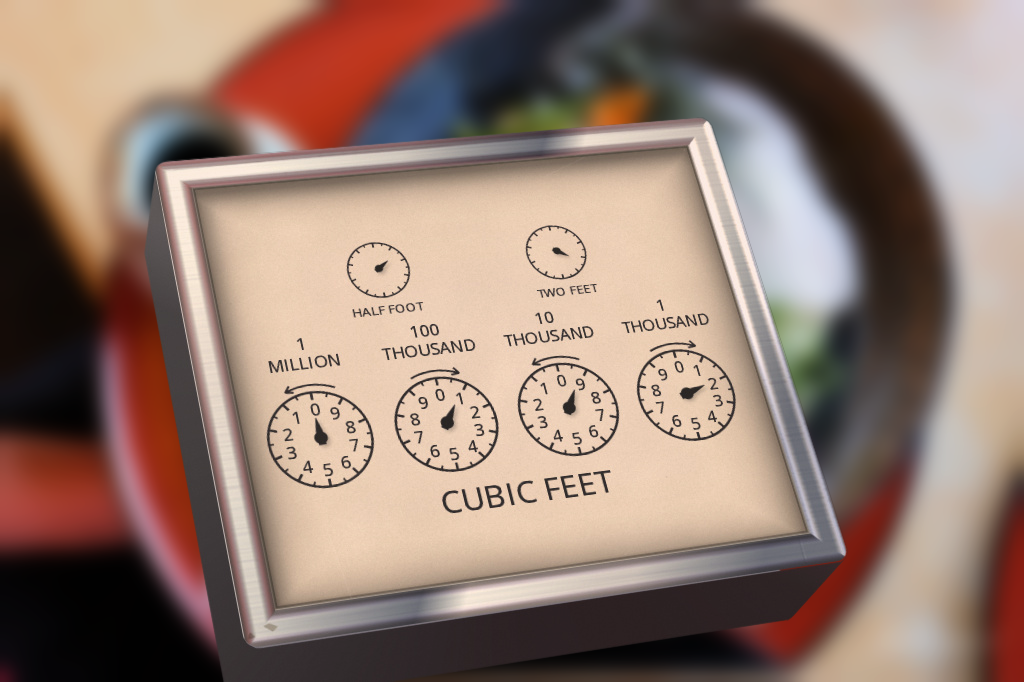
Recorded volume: 9200ft³
